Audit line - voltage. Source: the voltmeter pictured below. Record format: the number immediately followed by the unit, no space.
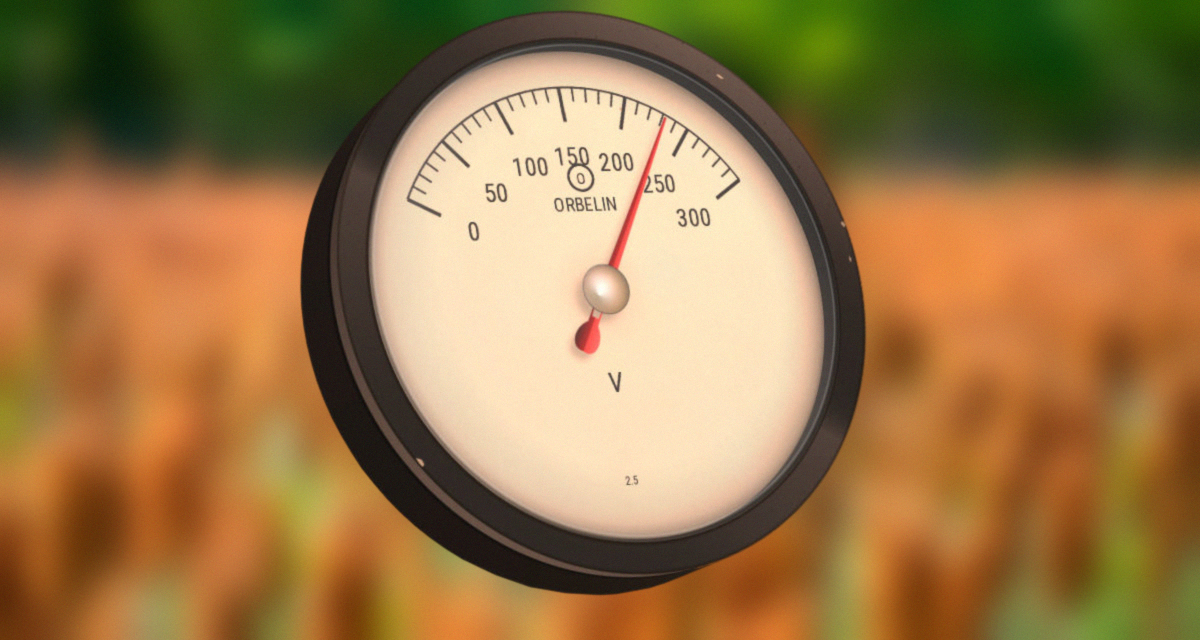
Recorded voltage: 230V
